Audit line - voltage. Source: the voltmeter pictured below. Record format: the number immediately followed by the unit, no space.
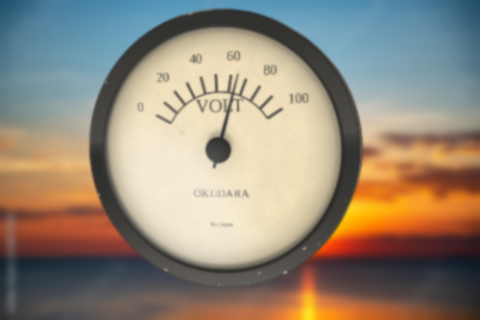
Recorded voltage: 65V
